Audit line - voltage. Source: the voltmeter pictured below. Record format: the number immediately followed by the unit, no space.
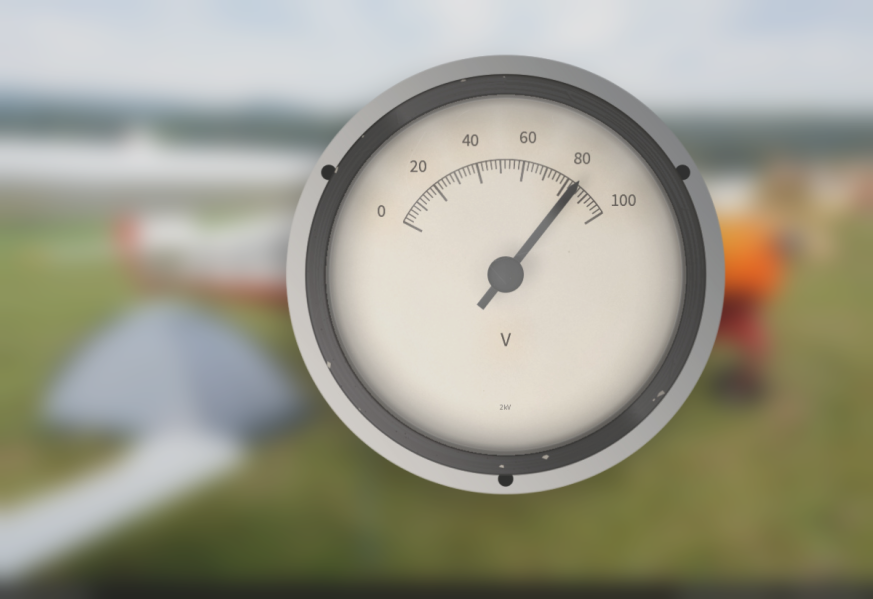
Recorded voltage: 84V
